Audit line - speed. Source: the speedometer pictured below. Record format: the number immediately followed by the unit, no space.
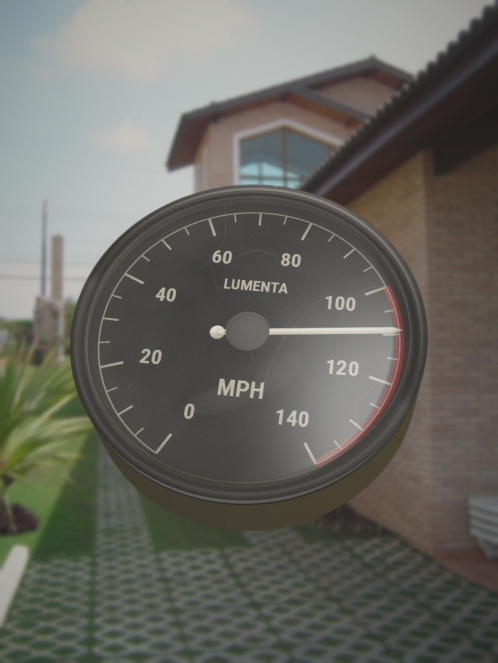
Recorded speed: 110mph
